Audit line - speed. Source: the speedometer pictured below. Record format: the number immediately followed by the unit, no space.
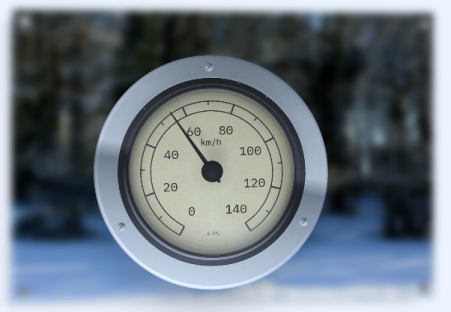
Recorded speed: 55km/h
